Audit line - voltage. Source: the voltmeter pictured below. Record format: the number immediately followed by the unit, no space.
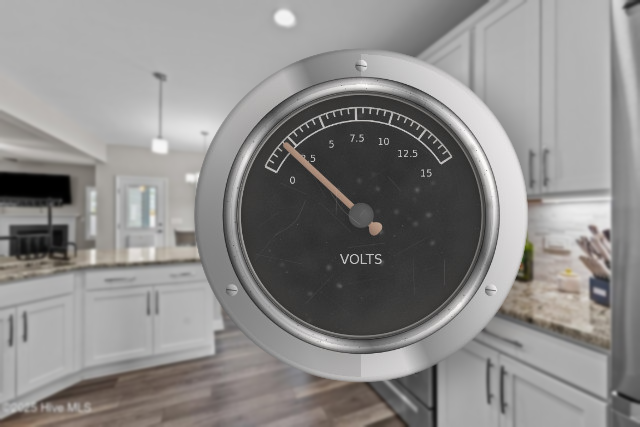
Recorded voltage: 2V
